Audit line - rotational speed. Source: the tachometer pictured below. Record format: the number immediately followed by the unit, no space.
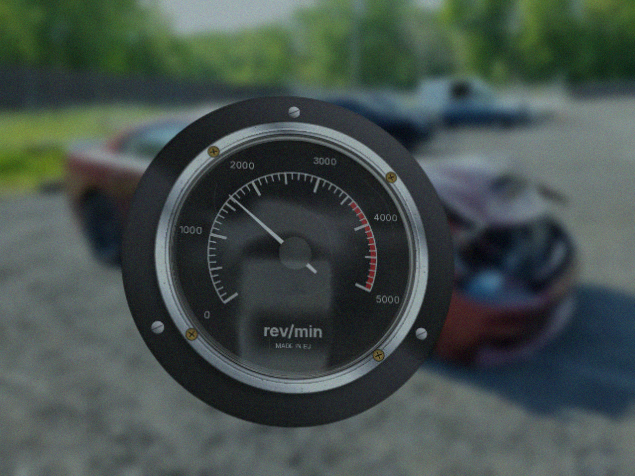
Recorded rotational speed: 1600rpm
